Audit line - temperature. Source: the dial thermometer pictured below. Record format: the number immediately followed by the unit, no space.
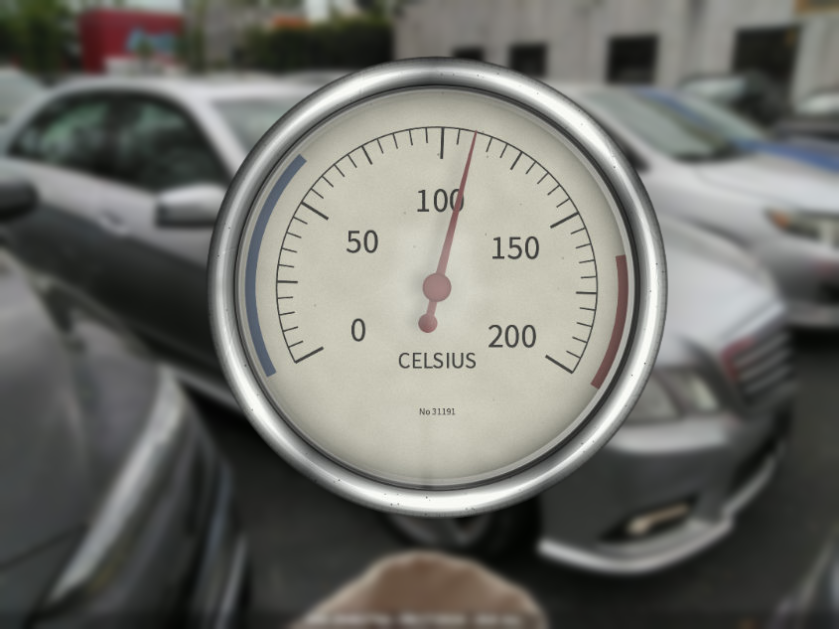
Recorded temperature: 110°C
